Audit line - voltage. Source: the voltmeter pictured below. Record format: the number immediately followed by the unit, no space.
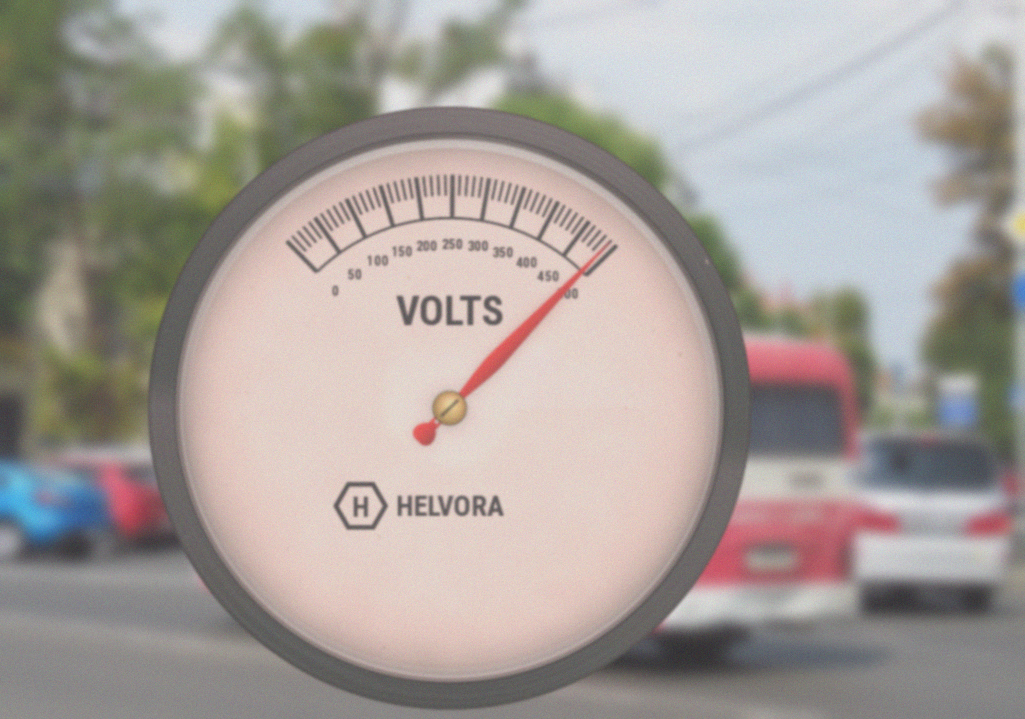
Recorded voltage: 490V
